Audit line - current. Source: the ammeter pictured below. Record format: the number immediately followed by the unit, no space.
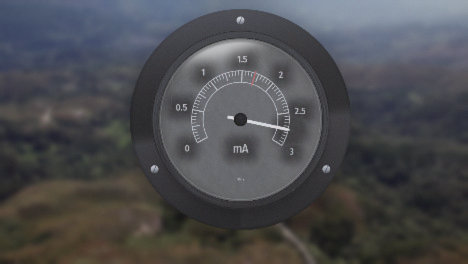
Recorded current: 2.75mA
